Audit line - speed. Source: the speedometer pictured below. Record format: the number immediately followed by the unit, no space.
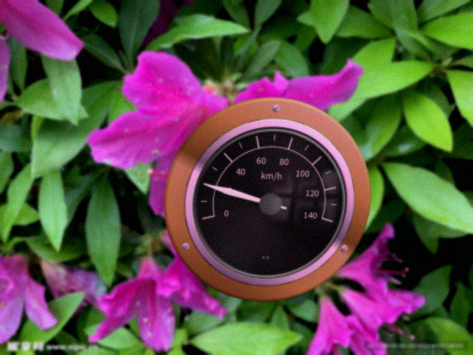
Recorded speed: 20km/h
